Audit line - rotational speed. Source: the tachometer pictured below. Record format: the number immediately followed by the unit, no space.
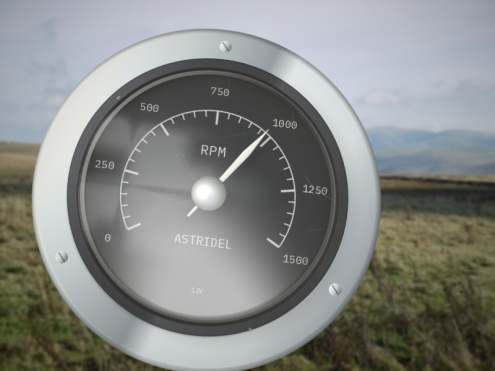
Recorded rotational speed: 975rpm
